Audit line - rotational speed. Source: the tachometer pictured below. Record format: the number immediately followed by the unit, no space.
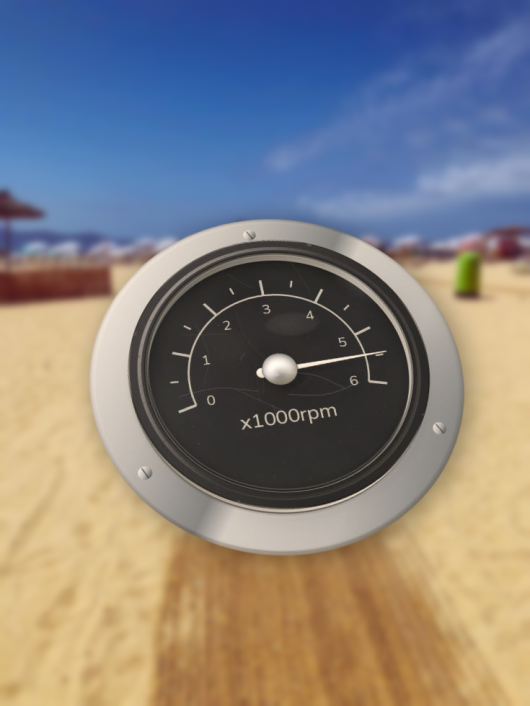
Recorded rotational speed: 5500rpm
